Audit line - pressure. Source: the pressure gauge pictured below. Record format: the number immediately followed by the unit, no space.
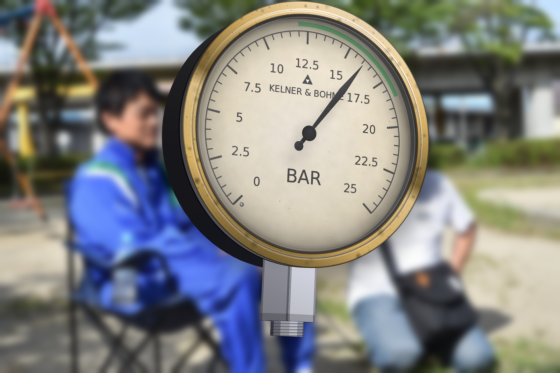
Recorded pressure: 16bar
